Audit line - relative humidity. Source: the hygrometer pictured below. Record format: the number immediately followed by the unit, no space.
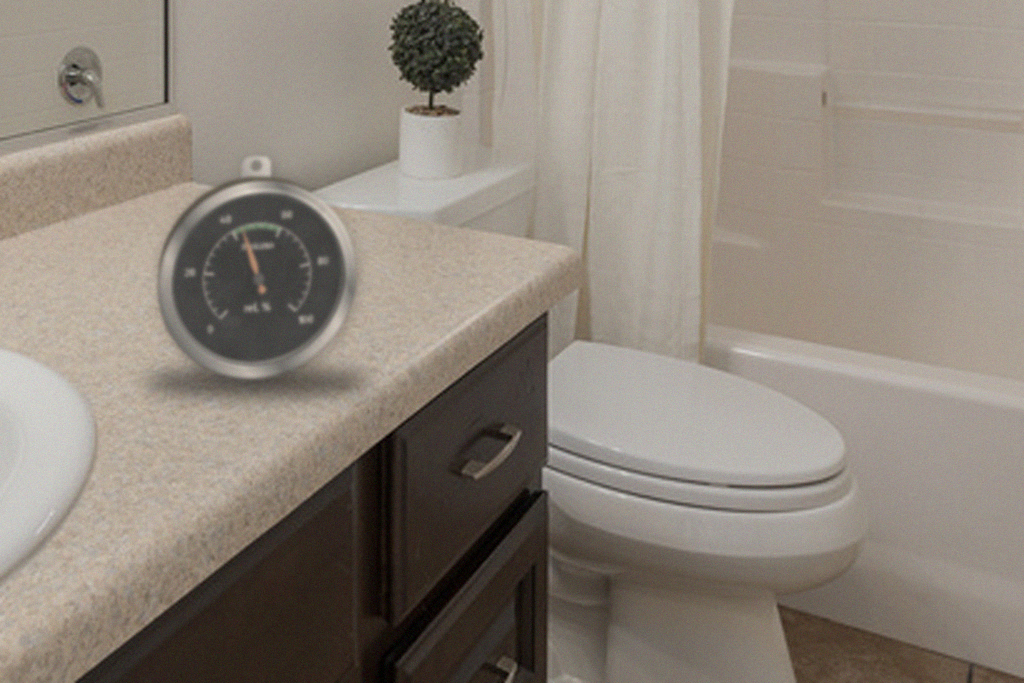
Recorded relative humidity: 44%
